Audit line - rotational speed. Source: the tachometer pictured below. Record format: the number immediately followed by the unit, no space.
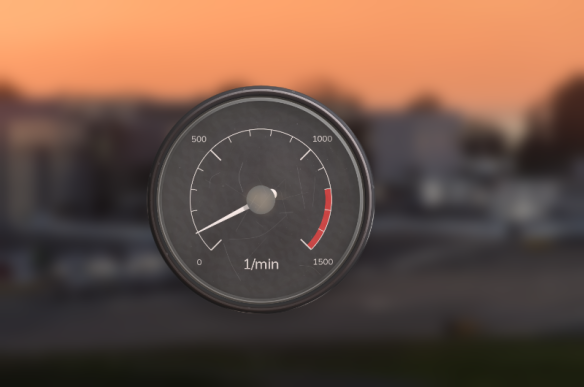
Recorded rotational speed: 100rpm
